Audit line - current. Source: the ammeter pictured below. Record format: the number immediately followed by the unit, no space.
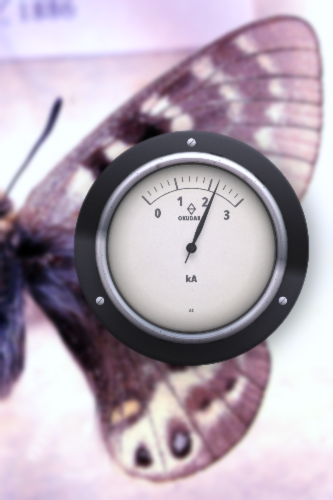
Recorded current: 2.2kA
